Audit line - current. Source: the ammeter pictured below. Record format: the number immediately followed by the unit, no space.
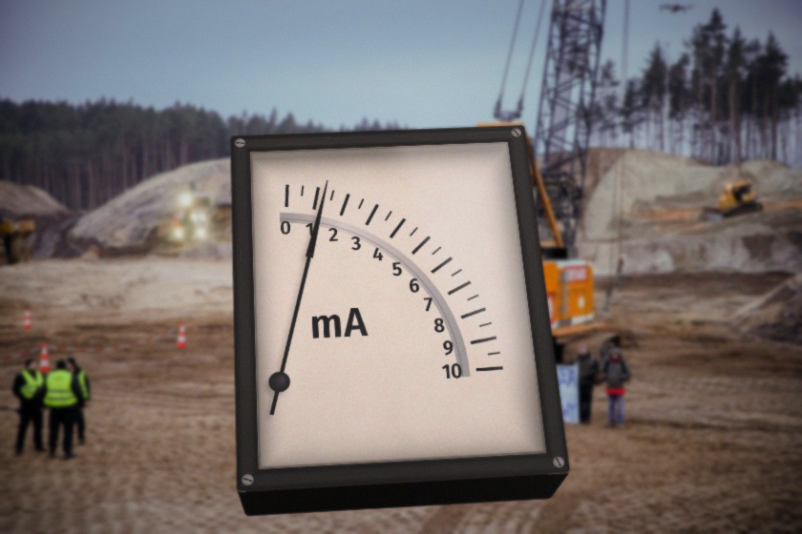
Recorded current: 1.25mA
